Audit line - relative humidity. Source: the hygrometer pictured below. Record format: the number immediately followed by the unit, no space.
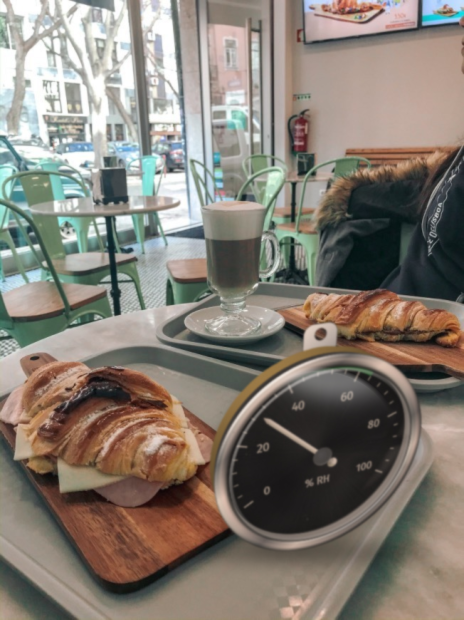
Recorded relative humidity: 30%
